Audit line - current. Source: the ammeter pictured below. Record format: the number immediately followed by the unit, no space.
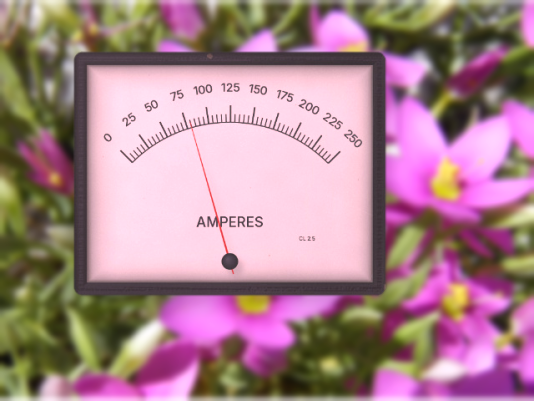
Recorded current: 80A
